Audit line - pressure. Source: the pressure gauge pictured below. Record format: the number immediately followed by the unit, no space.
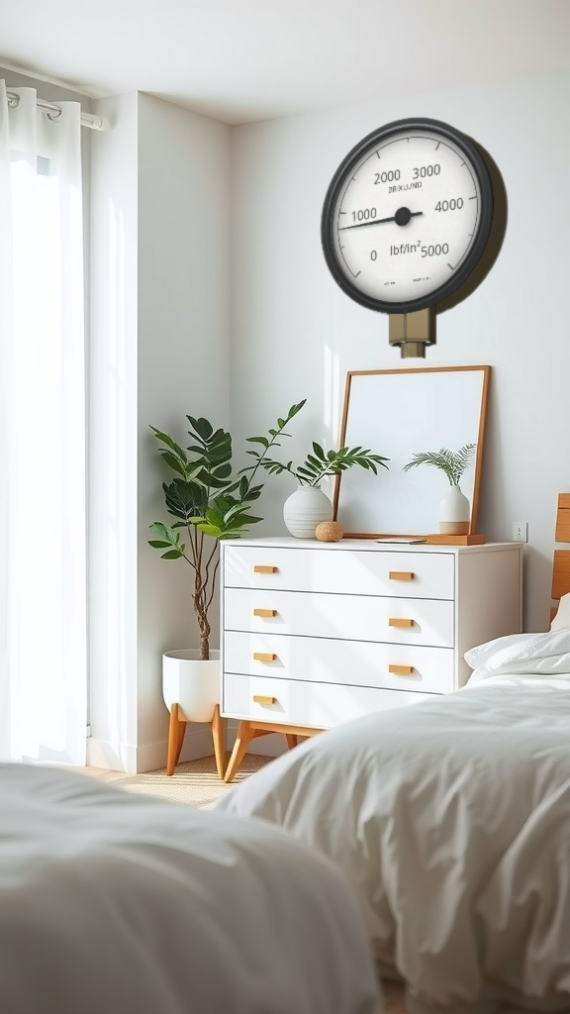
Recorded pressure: 750psi
